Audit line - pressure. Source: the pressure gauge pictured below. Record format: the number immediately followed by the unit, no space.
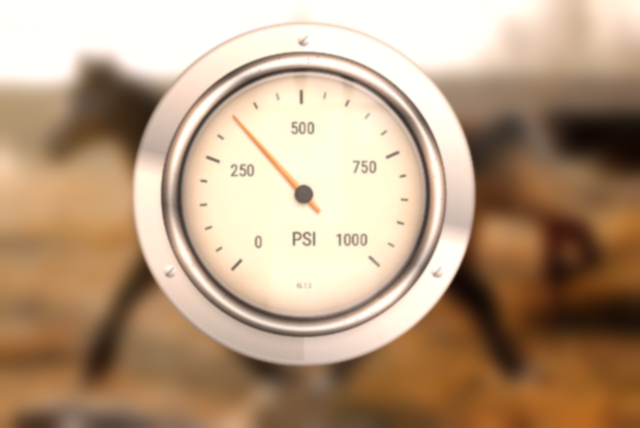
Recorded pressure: 350psi
